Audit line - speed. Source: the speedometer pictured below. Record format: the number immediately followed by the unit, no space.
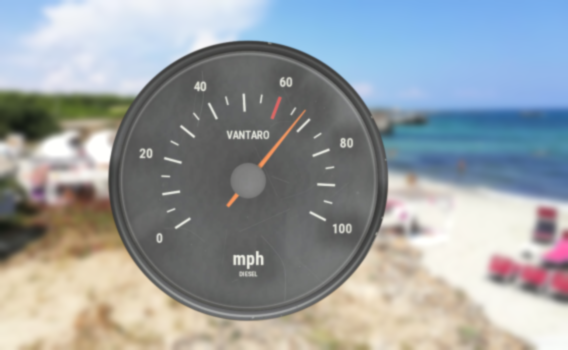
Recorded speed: 67.5mph
